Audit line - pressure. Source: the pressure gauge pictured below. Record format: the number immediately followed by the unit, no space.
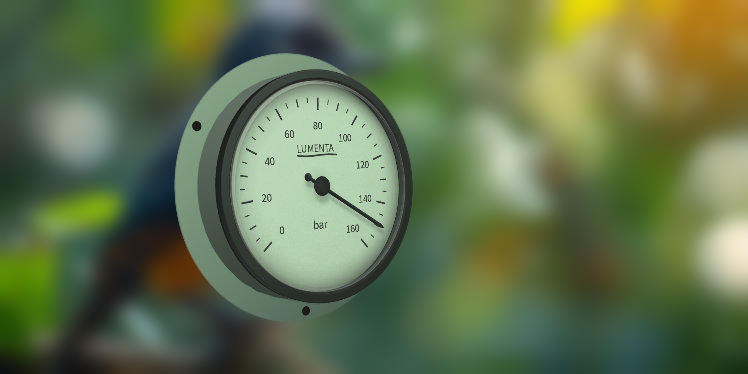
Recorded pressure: 150bar
